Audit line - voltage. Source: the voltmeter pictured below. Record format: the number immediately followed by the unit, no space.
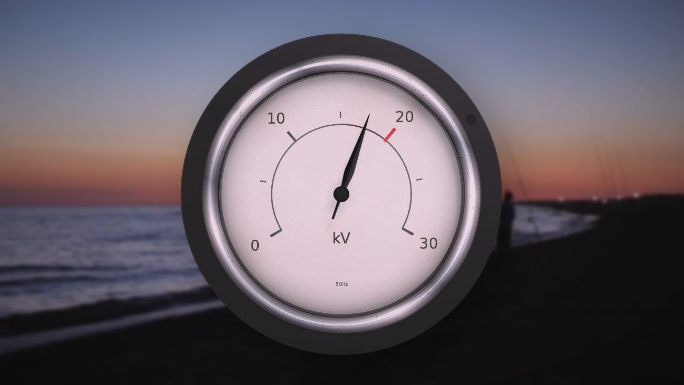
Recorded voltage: 17.5kV
